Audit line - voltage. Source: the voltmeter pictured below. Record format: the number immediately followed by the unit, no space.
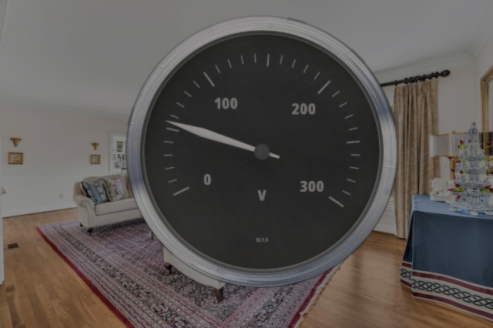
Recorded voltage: 55V
